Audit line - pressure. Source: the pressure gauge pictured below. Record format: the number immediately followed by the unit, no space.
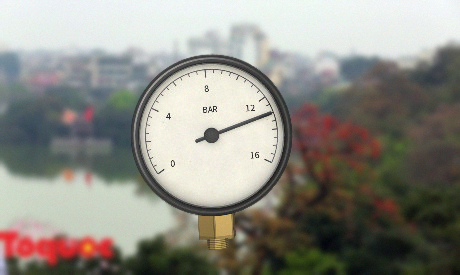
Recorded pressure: 13bar
